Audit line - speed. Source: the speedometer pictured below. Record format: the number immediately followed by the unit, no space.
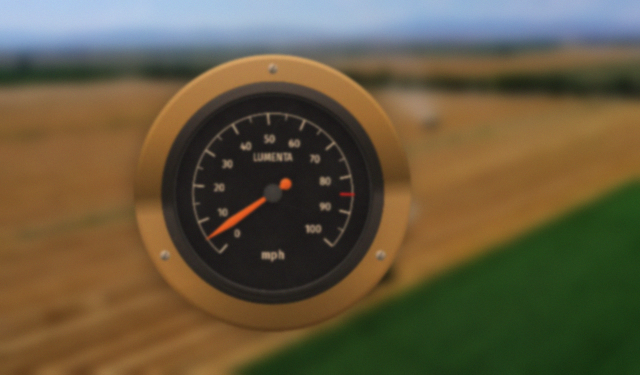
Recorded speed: 5mph
